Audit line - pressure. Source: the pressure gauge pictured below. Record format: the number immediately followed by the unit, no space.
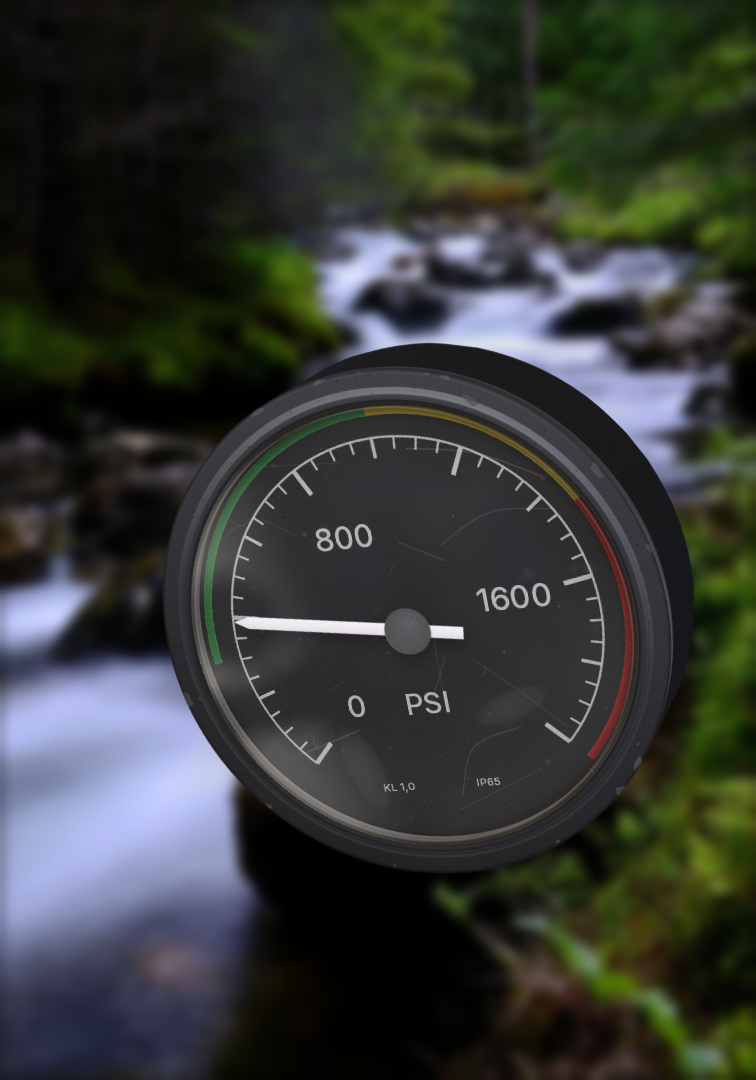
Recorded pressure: 400psi
